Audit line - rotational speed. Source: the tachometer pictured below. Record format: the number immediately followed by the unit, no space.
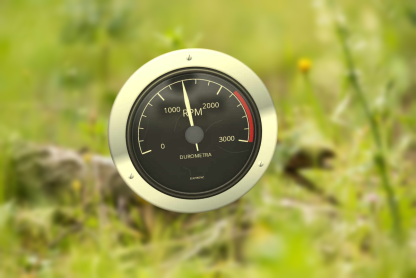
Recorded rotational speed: 1400rpm
